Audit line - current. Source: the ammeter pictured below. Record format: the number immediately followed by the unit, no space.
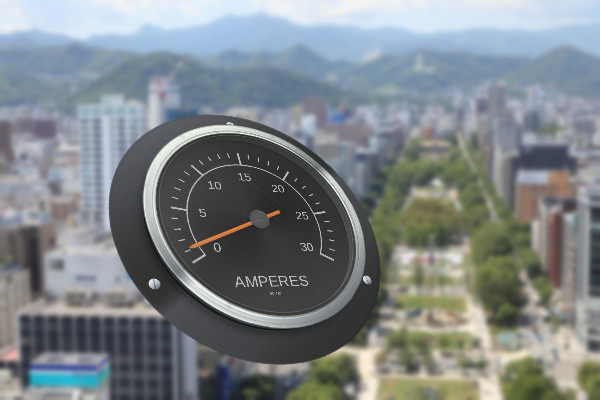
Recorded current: 1A
